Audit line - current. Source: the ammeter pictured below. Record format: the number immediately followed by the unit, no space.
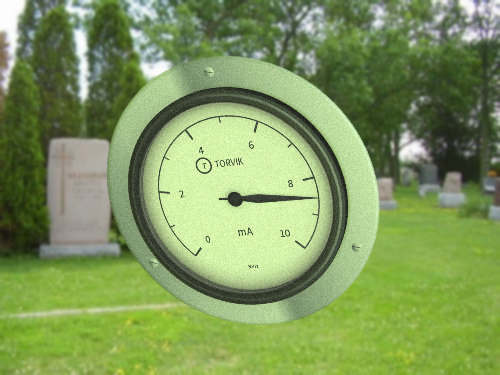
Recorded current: 8.5mA
